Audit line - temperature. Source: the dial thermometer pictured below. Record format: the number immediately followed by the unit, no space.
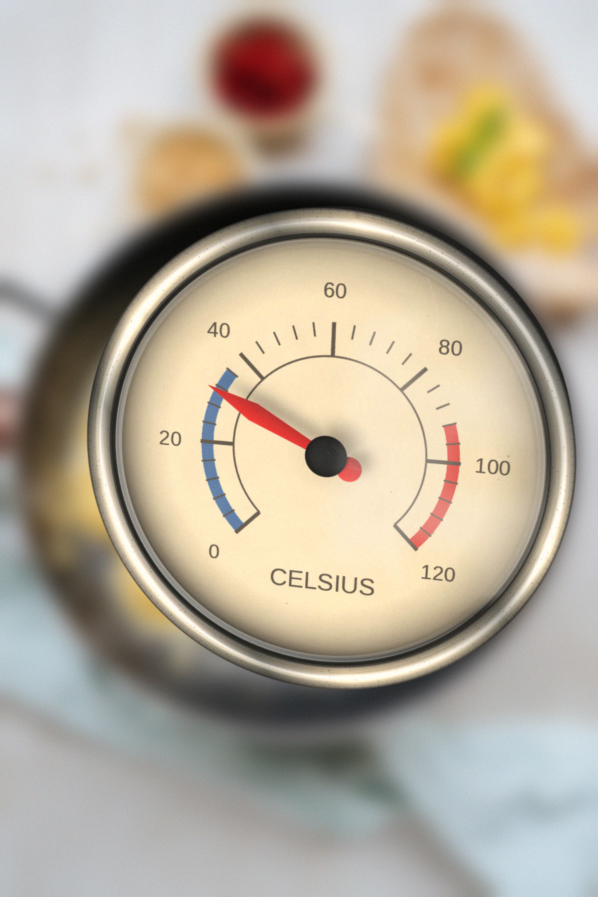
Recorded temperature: 32°C
